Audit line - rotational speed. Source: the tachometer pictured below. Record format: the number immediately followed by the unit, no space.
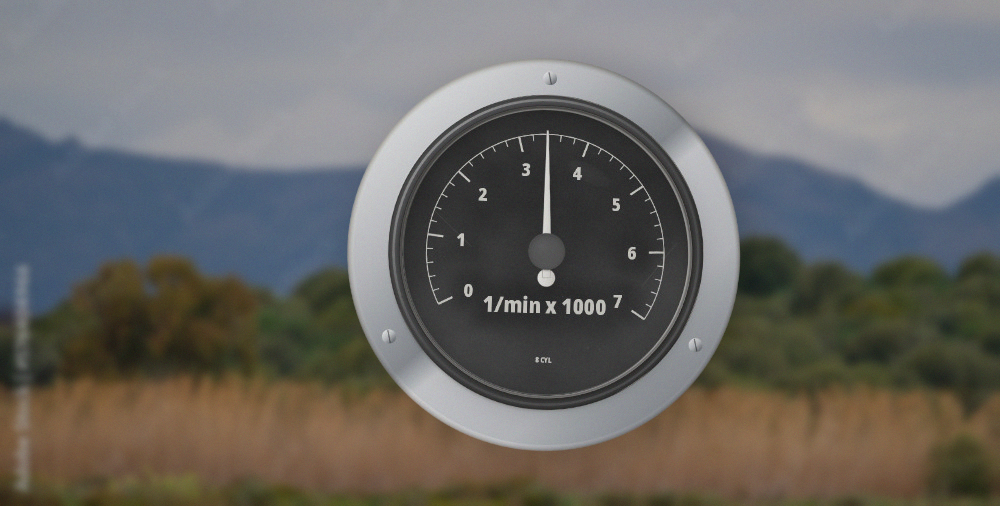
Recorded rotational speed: 3400rpm
